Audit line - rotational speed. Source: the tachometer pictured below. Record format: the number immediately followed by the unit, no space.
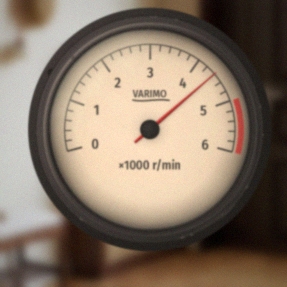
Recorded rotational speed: 4400rpm
